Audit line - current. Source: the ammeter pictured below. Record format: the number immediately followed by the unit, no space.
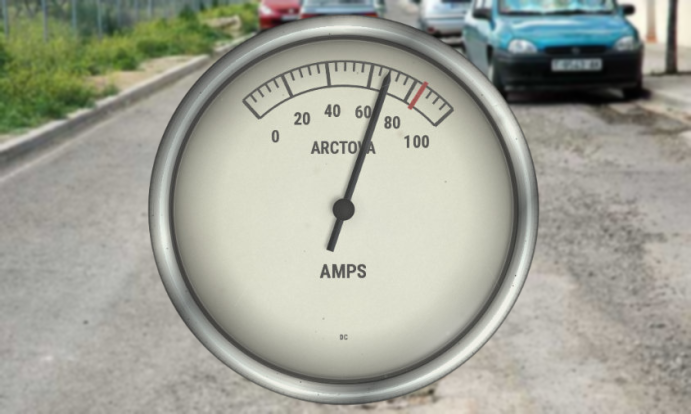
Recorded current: 68A
